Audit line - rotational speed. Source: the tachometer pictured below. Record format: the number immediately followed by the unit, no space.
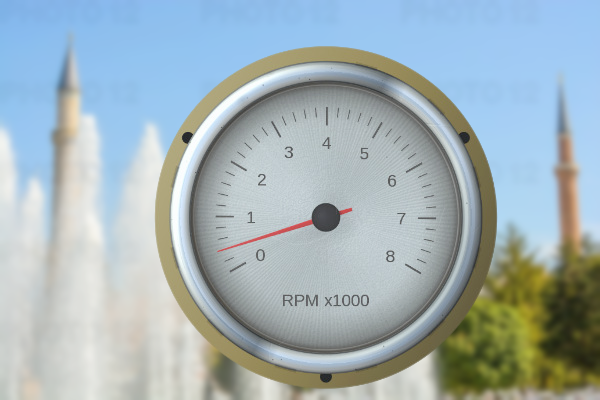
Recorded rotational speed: 400rpm
